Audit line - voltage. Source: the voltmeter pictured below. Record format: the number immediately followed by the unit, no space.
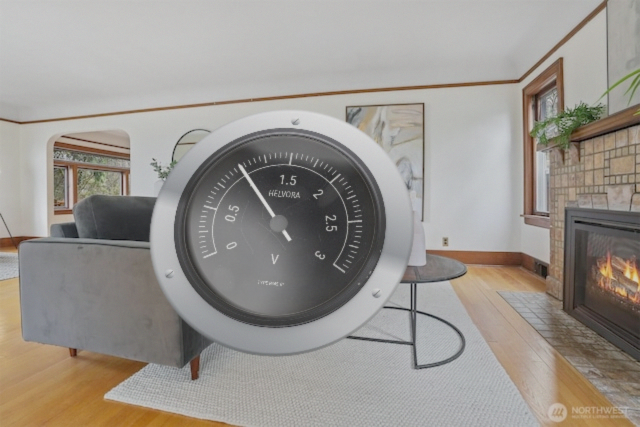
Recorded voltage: 1V
